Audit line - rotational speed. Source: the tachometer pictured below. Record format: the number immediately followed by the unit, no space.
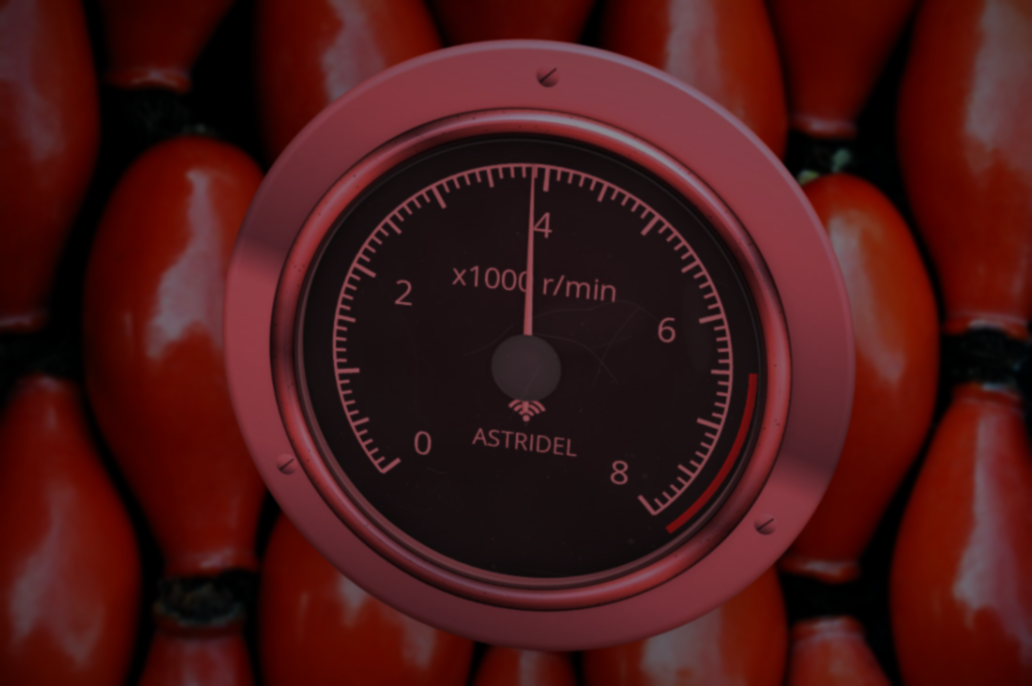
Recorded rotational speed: 3900rpm
